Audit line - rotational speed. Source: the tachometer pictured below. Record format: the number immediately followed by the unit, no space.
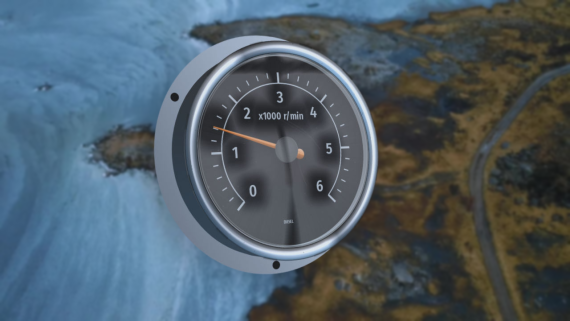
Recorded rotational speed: 1400rpm
